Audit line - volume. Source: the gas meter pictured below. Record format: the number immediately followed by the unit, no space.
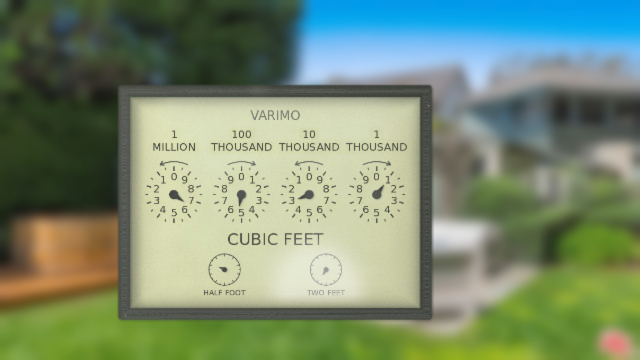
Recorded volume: 653100ft³
